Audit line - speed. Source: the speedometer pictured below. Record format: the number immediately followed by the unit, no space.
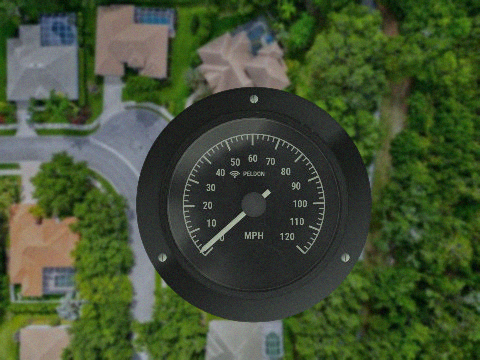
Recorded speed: 2mph
